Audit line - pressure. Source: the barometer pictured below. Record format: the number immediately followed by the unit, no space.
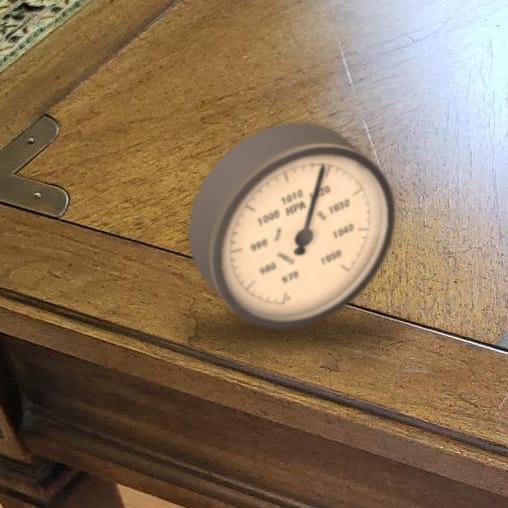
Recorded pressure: 1018hPa
